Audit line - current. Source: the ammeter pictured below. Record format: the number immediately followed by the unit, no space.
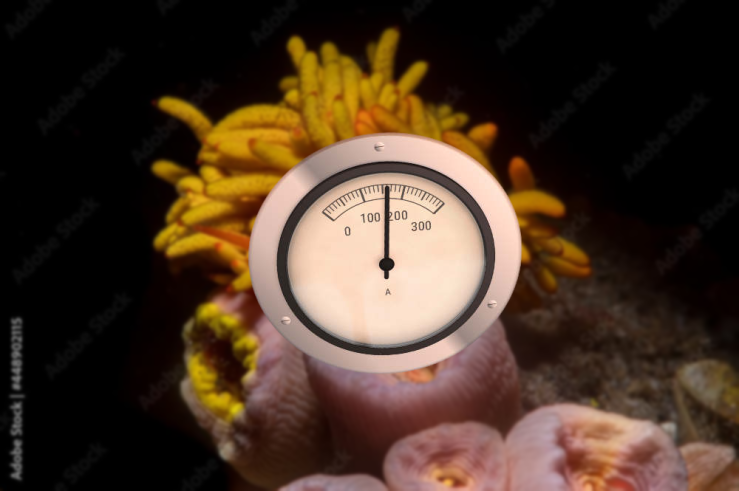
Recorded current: 160A
